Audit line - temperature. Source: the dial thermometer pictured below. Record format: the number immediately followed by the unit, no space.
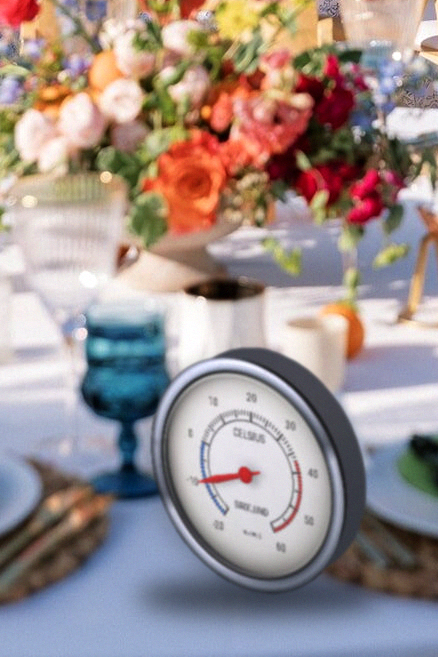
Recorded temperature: -10°C
